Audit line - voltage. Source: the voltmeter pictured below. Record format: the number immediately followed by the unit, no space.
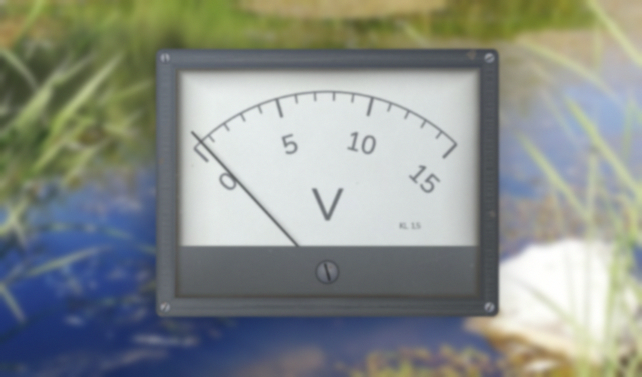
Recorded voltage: 0.5V
